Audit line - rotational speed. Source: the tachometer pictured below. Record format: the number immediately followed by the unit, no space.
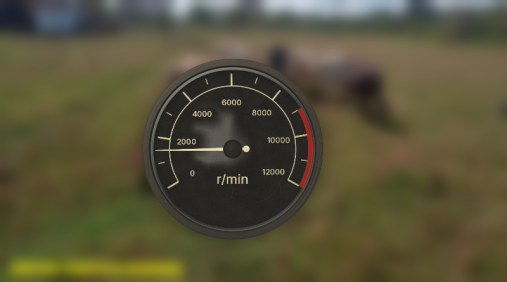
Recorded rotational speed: 1500rpm
